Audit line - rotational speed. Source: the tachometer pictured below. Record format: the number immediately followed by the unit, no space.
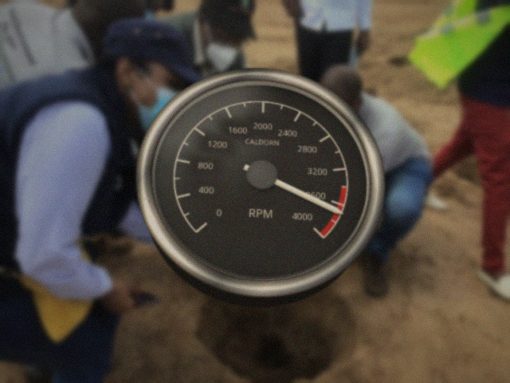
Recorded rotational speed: 3700rpm
